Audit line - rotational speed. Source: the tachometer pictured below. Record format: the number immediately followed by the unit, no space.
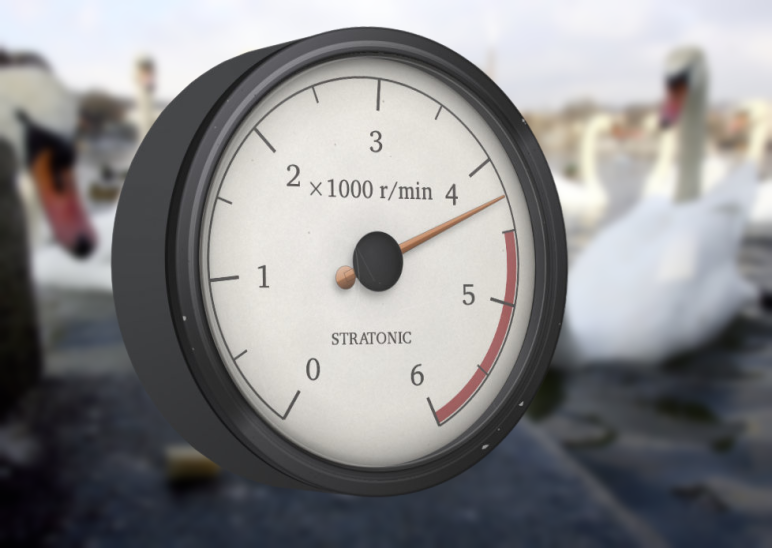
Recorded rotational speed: 4250rpm
